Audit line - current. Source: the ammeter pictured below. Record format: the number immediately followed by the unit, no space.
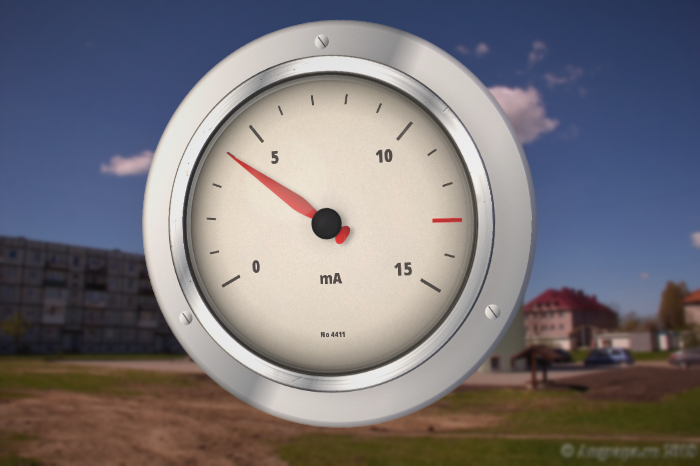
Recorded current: 4mA
